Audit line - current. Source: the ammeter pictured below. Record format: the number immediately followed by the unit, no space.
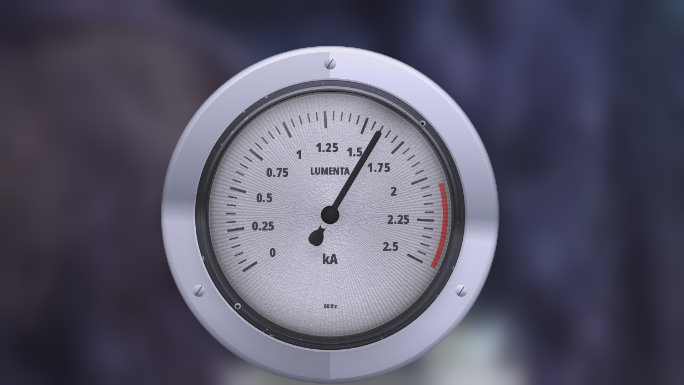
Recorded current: 1.6kA
